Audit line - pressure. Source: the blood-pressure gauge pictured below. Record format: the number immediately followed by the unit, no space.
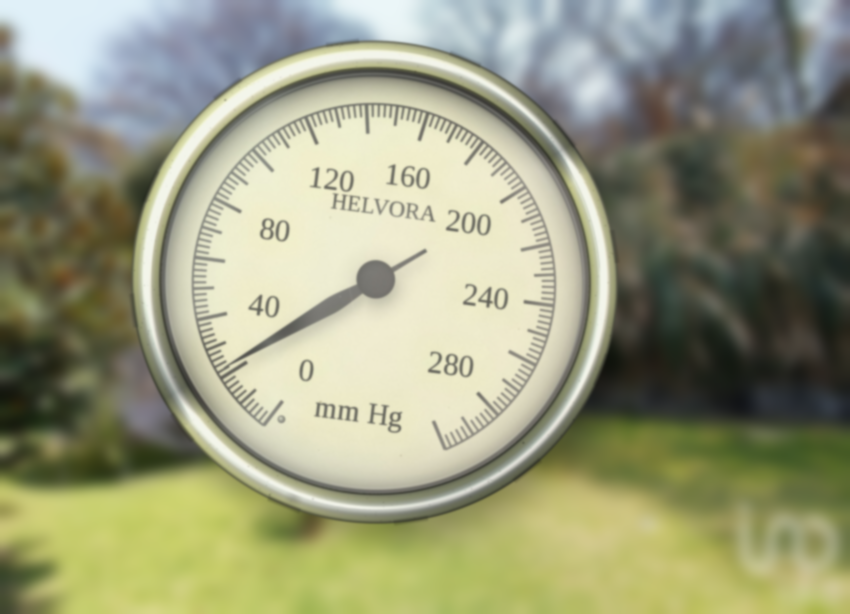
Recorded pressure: 22mmHg
